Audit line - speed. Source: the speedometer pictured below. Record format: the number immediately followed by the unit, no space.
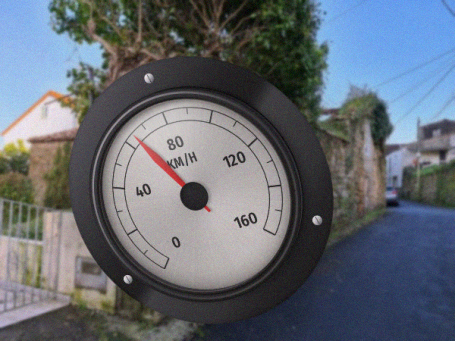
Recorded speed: 65km/h
